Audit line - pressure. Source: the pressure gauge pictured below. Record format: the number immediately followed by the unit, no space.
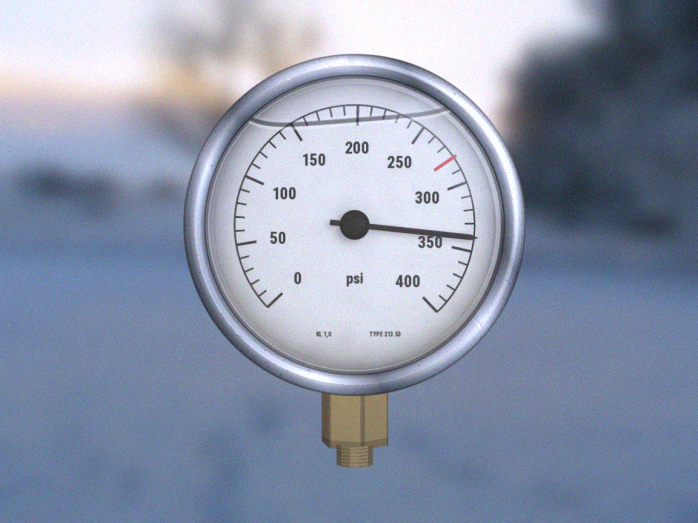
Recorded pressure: 340psi
